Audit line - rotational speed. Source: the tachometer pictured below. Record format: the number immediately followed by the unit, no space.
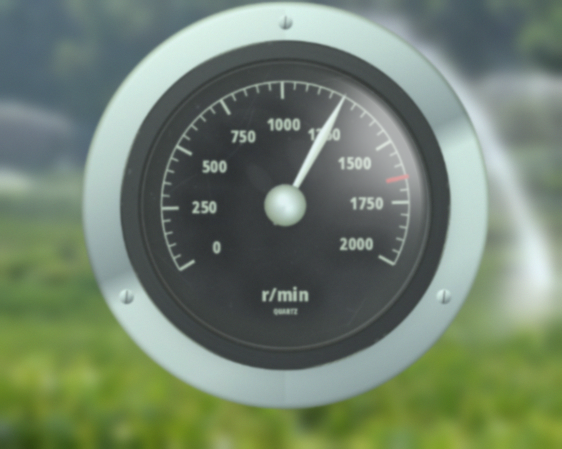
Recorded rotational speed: 1250rpm
